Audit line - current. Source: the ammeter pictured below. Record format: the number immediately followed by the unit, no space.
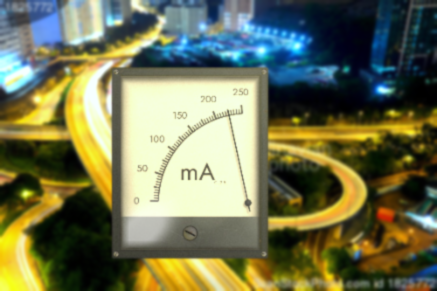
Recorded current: 225mA
